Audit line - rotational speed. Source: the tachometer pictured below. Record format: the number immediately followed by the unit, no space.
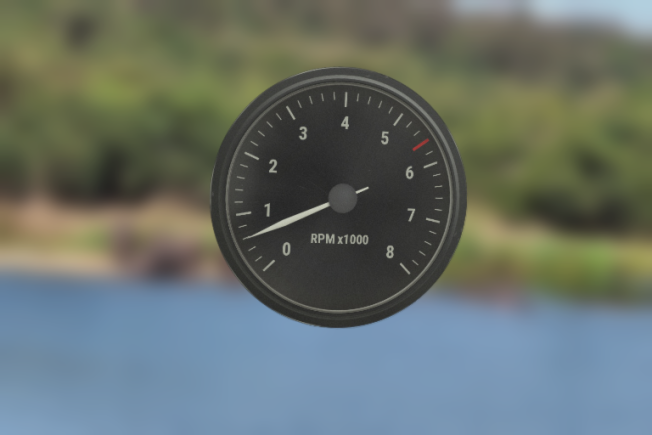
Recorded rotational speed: 600rpm
